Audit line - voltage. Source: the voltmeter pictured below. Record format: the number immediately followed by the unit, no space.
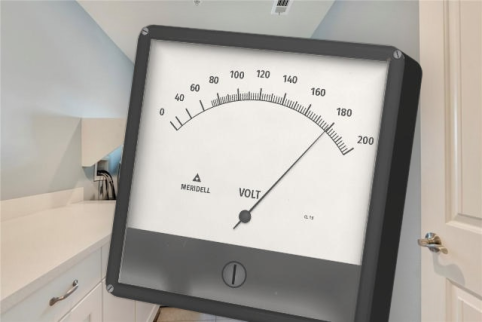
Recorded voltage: 180V
